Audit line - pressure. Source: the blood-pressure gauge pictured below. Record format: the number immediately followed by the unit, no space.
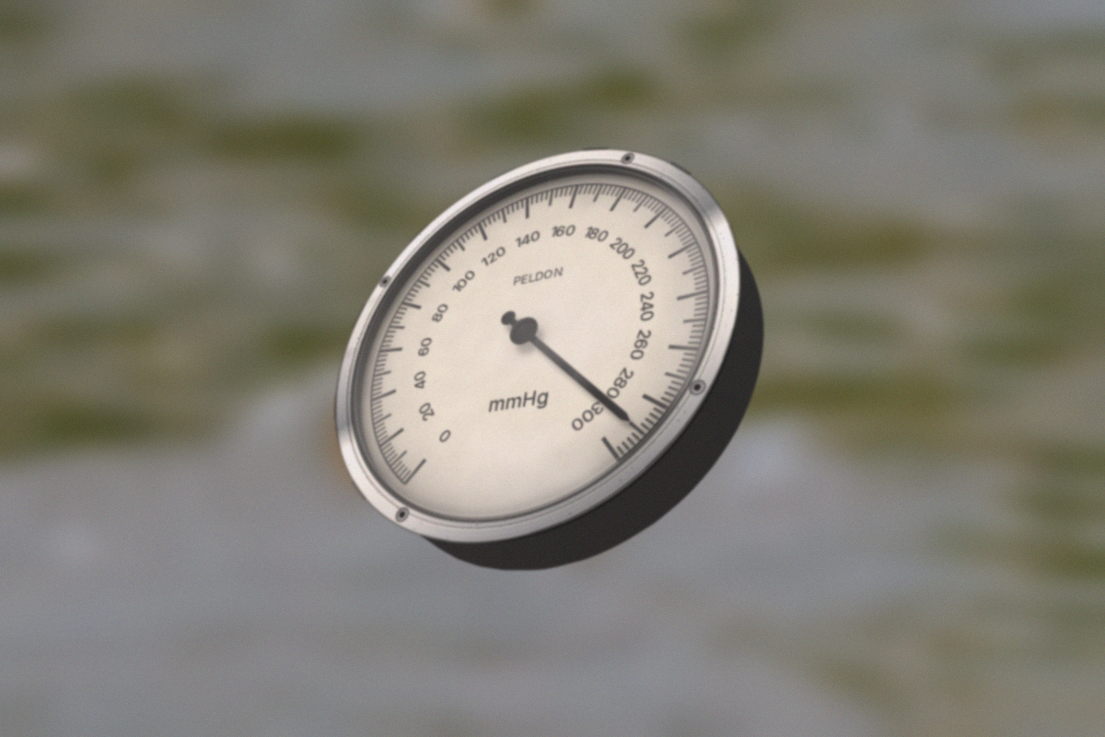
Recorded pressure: 290mmHg
